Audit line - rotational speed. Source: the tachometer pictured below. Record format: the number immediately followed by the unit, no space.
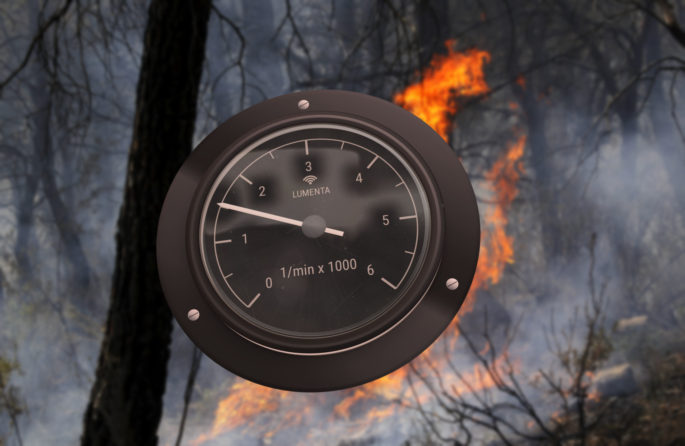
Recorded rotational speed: 1500rpm
